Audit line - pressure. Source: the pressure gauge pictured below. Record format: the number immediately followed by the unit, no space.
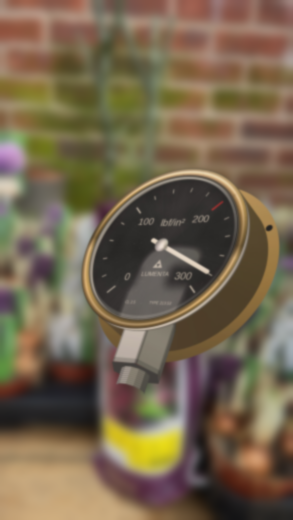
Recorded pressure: 280psi
